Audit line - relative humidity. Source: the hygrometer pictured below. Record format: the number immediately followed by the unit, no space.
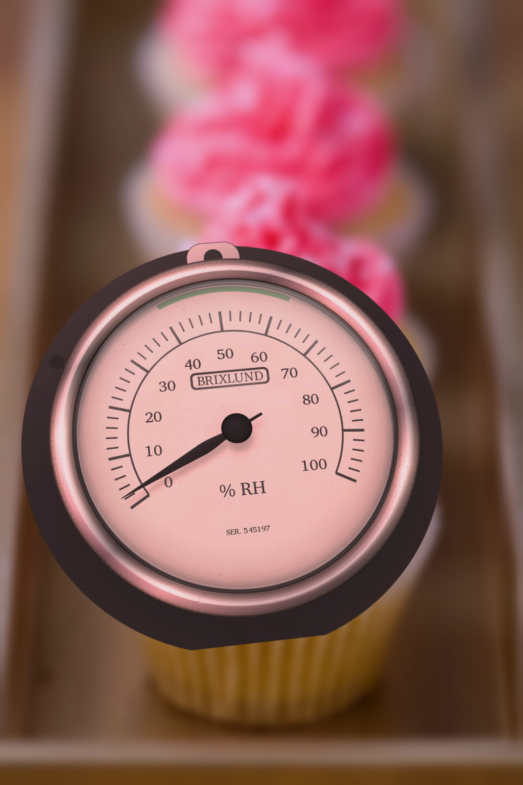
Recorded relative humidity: 2%
